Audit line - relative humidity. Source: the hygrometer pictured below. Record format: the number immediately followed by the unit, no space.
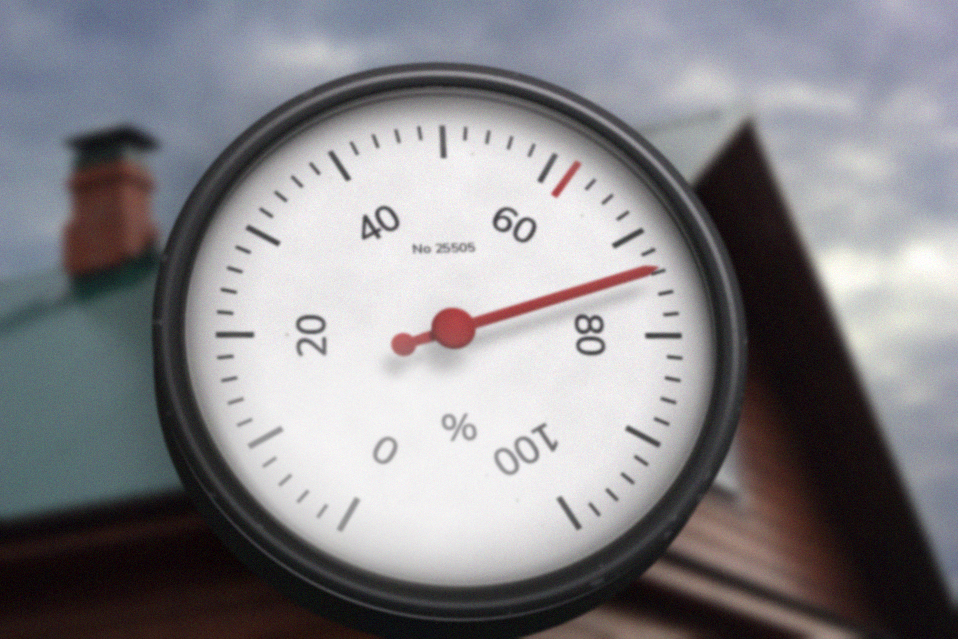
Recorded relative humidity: 74%
